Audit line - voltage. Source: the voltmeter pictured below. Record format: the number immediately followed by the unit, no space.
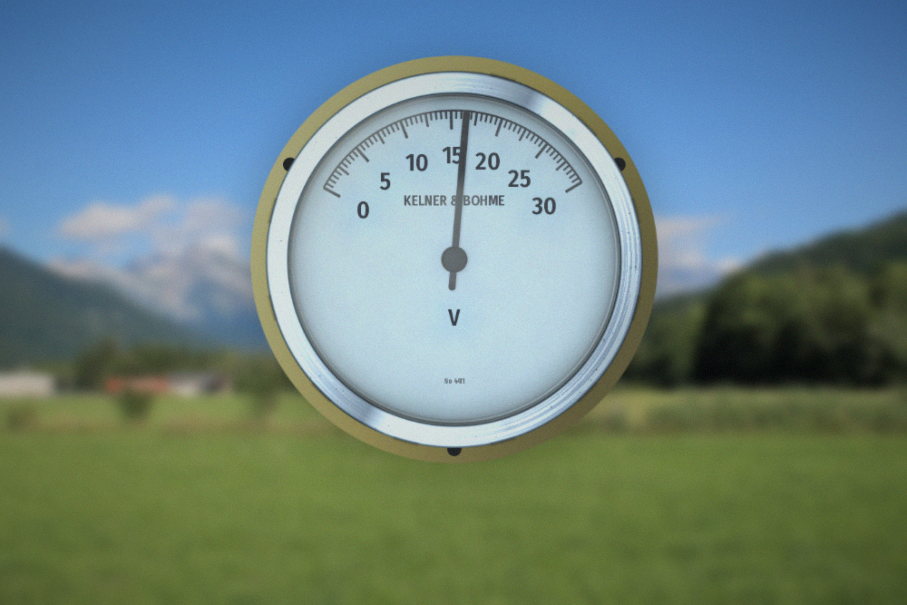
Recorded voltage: 16.5V
